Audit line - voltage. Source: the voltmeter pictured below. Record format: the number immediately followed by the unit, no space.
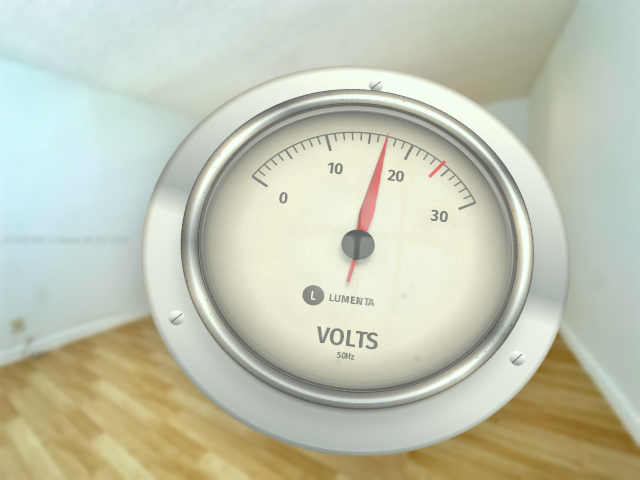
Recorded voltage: 17V
